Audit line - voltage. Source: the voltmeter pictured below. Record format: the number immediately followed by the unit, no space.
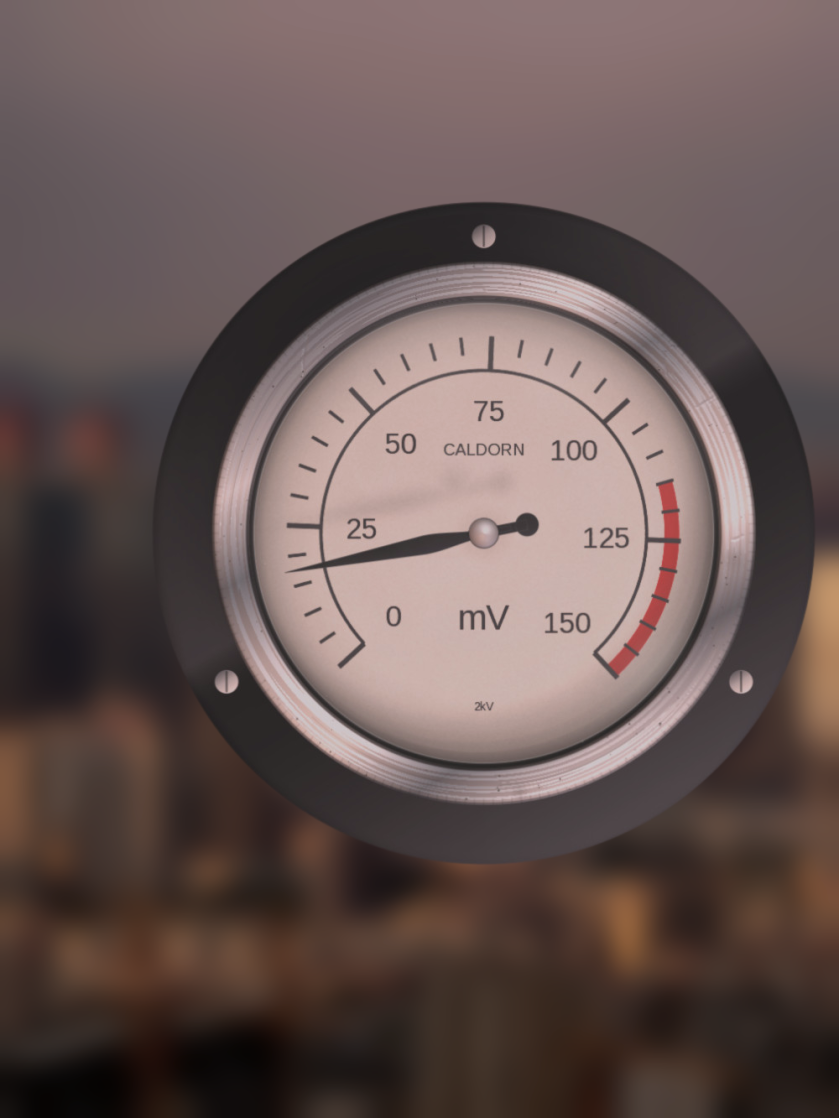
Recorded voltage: 17.5mV
